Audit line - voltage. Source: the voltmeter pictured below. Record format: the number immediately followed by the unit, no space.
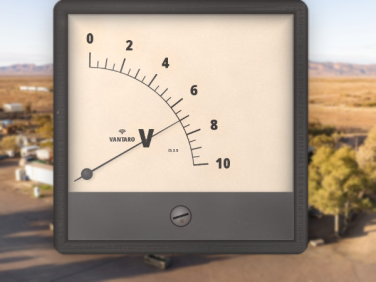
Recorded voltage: 7V
